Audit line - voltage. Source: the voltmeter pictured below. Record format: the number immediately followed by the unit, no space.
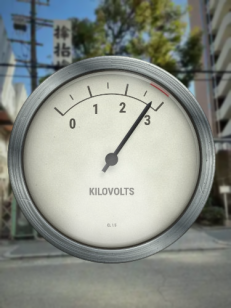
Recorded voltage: 2.75kV
